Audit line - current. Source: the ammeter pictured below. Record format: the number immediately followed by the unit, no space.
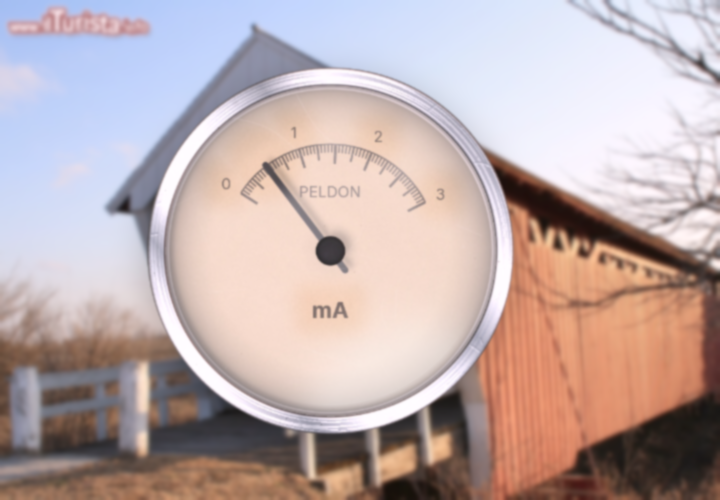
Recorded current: 0.5mA
